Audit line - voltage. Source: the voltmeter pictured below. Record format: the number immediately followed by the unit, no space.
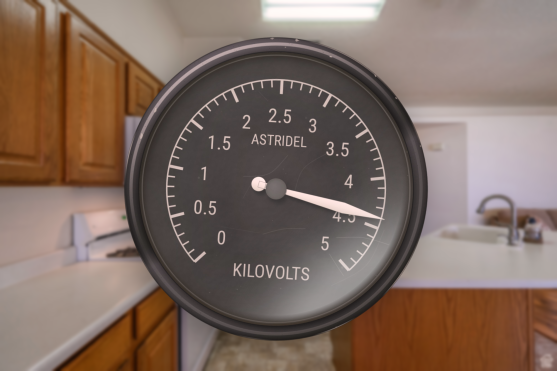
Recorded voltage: 4.4kV
